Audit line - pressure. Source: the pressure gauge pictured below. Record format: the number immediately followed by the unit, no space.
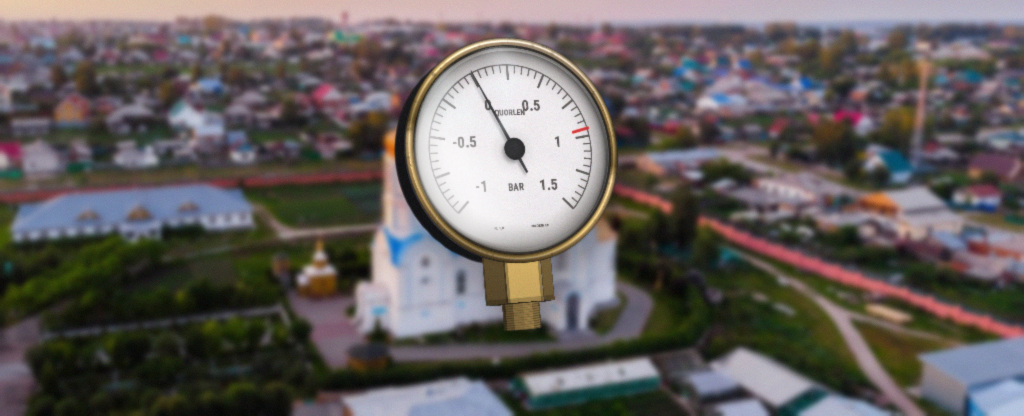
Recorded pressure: 0bar
